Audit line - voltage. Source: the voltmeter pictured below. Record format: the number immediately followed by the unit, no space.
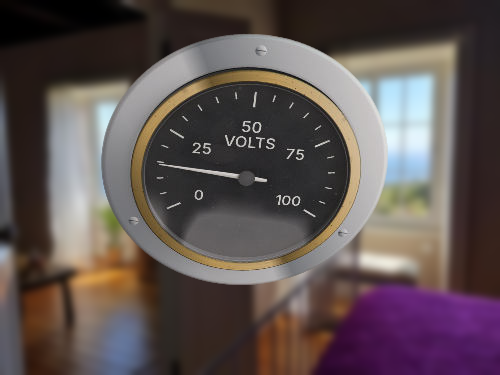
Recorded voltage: 15V
